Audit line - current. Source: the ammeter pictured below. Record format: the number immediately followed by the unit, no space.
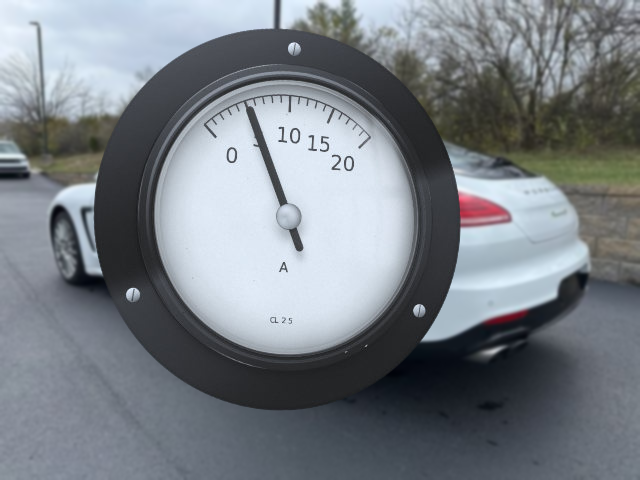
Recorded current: 5A
